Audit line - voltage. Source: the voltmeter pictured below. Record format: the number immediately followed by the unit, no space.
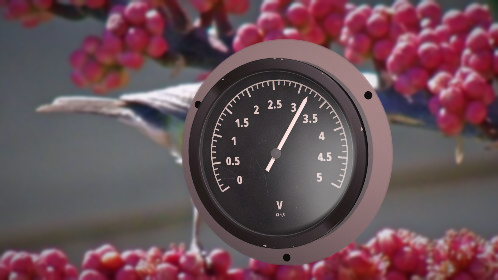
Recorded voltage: 3.2V
